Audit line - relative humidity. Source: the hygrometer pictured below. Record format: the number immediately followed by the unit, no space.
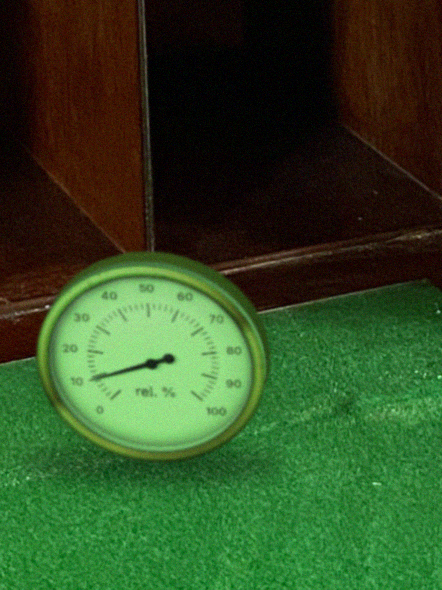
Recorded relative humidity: 10%
